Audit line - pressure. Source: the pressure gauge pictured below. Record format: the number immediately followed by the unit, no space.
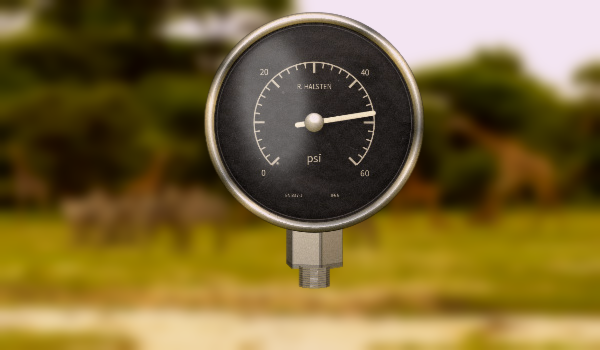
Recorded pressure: 48psi
